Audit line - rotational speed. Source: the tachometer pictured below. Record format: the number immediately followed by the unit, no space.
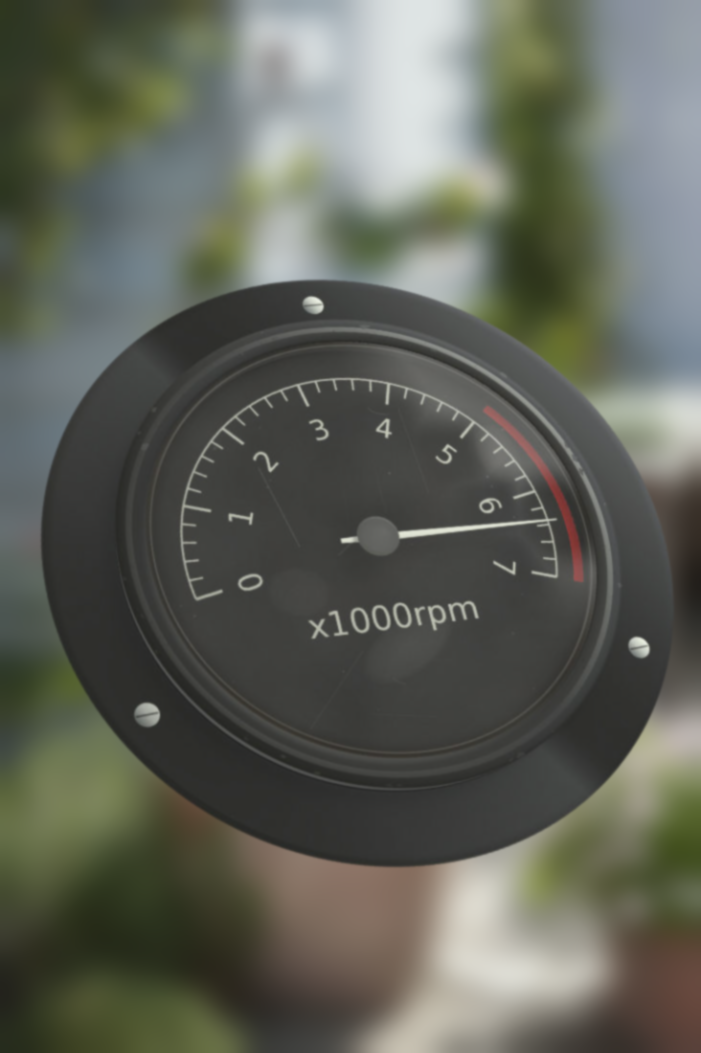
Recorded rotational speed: 6400rpm
